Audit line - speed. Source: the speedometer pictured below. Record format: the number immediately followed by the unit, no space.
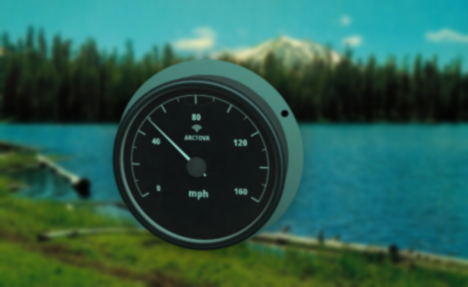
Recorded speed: 50mph
